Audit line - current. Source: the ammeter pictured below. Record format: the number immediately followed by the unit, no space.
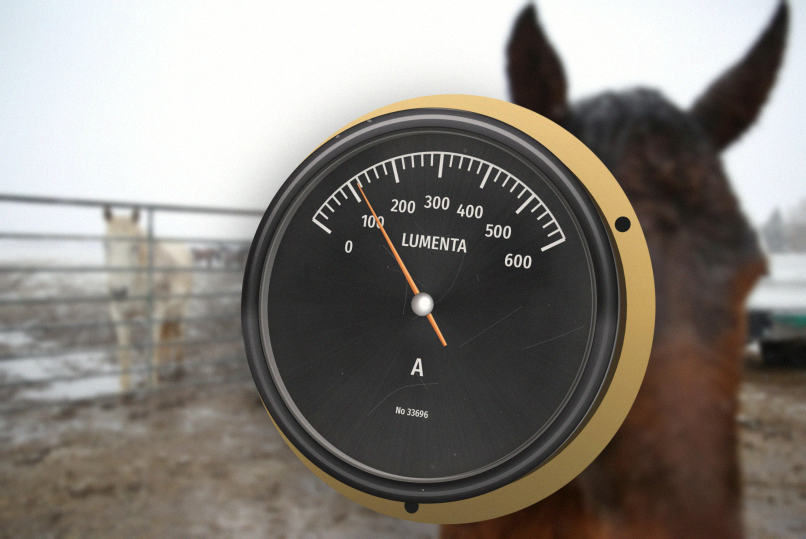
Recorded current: 120A
